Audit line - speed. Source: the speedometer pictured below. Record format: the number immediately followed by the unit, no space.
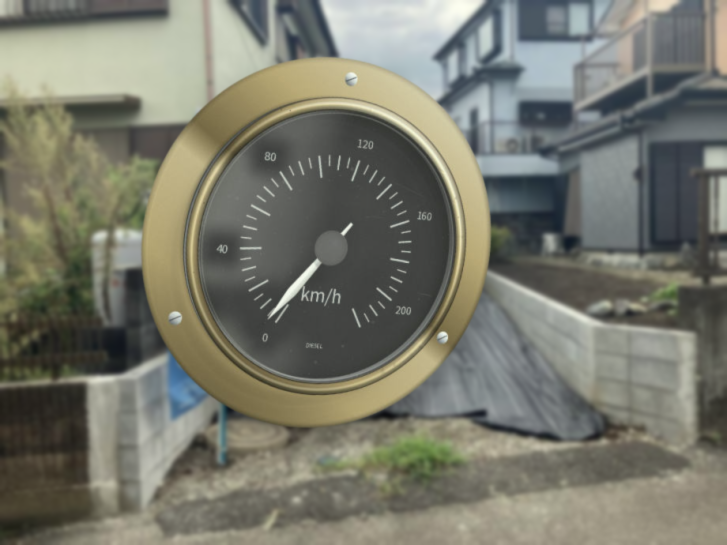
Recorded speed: 5km/h
